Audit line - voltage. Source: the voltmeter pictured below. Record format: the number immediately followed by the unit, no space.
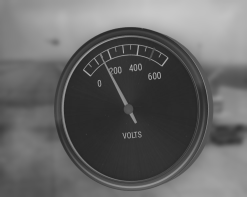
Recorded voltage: 150V
